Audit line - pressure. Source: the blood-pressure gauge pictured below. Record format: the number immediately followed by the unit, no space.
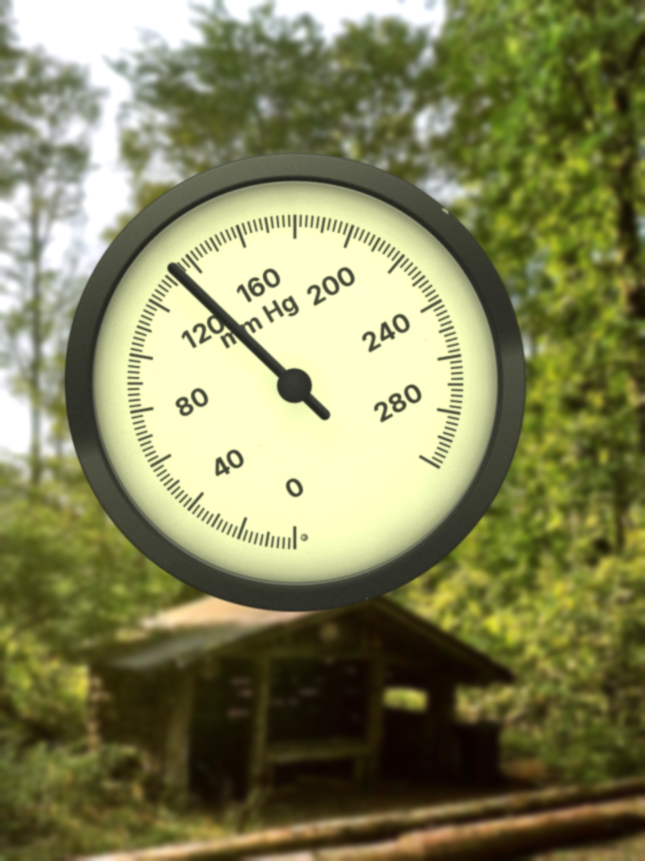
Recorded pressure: 134mmHg
